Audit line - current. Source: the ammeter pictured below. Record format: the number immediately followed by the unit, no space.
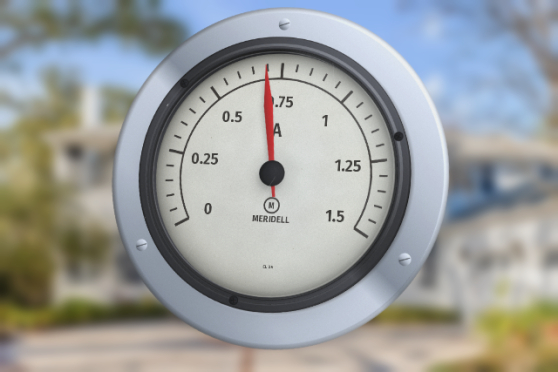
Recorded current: 0.7A
